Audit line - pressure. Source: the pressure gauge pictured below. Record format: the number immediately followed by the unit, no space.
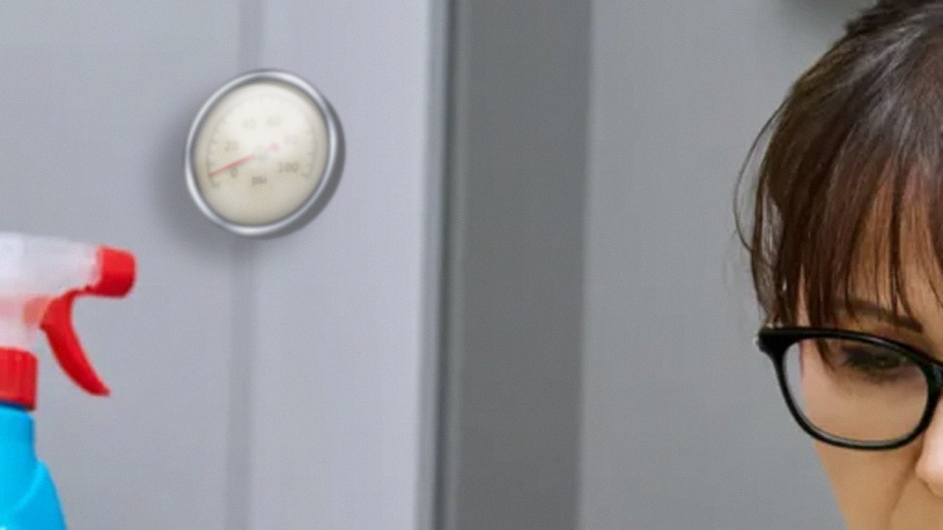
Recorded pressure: 5psi
